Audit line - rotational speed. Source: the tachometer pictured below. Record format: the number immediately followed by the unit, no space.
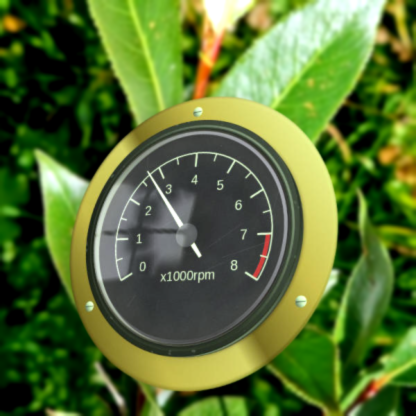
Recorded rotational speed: 2750rpm
